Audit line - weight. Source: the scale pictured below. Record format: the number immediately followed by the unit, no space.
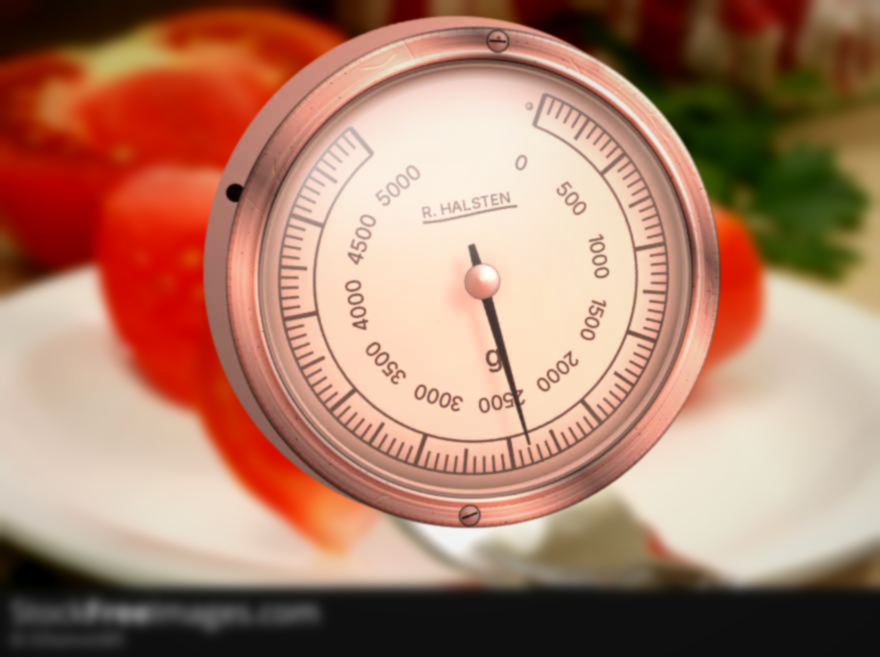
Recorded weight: 2400g
